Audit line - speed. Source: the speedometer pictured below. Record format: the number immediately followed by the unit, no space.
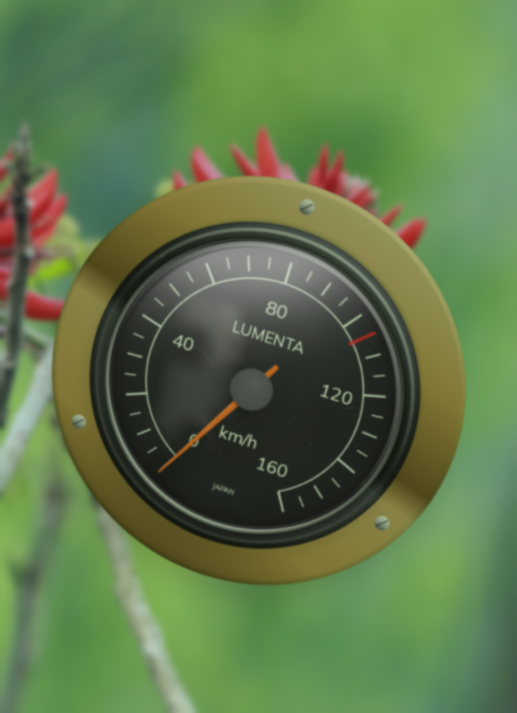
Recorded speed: 0km/h
